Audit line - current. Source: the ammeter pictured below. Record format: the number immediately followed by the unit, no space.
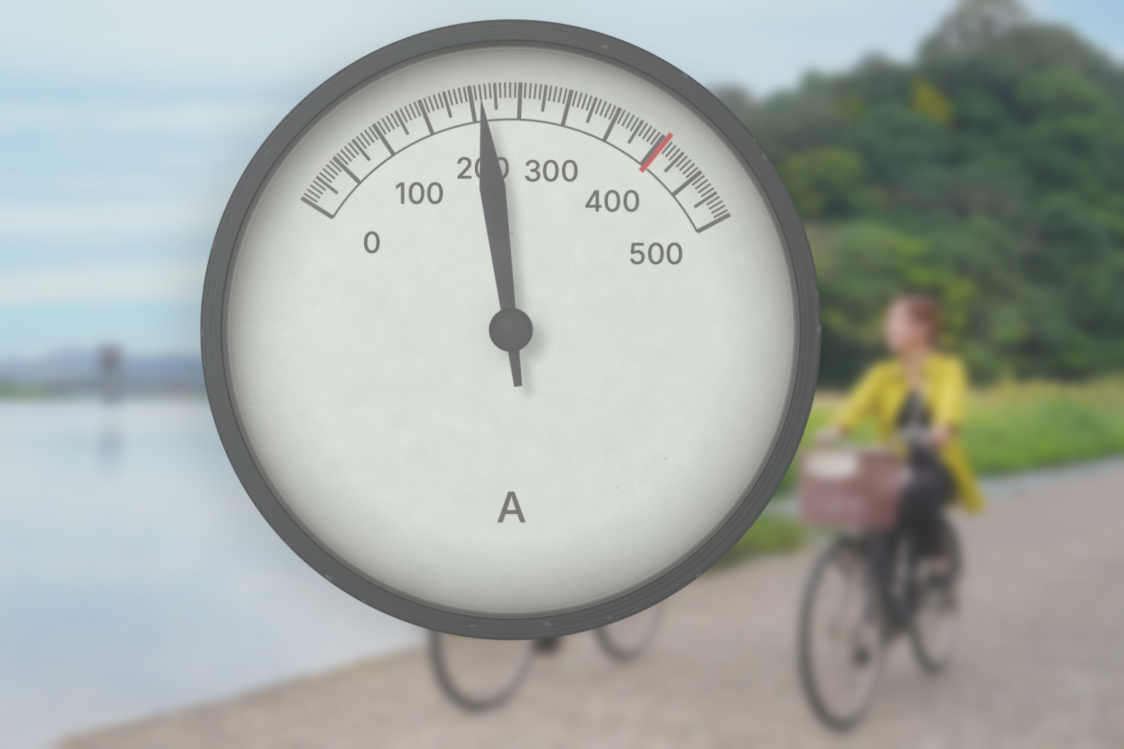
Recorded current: 210A
